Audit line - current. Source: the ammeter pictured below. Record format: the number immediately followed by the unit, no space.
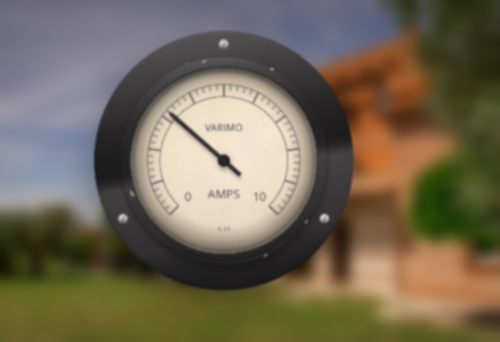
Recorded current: 3.2A
